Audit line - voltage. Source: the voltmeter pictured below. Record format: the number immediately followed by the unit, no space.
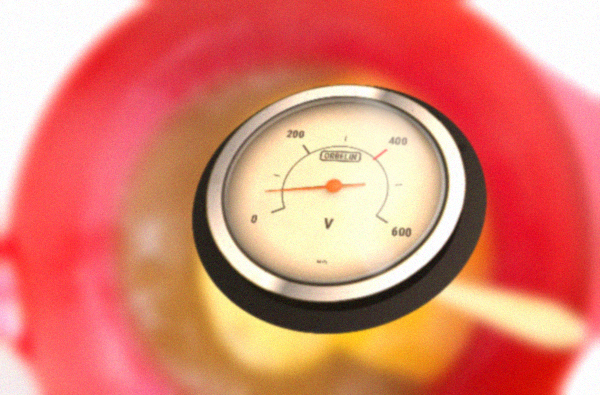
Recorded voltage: 50V
